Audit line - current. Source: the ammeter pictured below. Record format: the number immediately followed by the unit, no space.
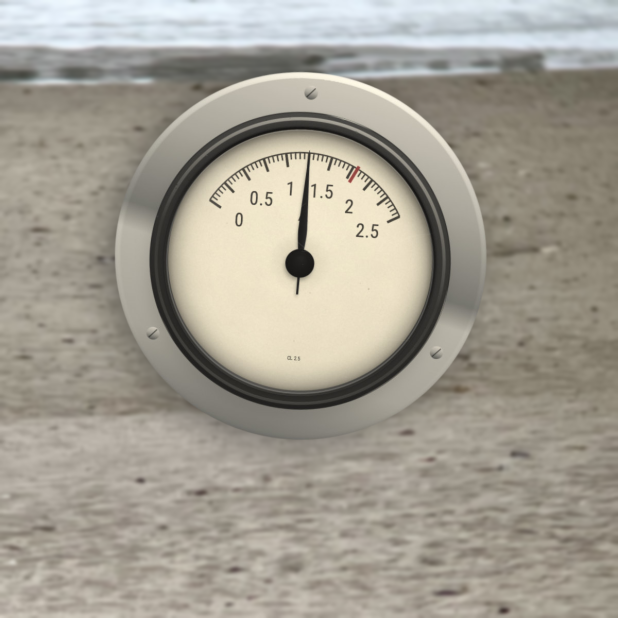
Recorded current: 1.25A
